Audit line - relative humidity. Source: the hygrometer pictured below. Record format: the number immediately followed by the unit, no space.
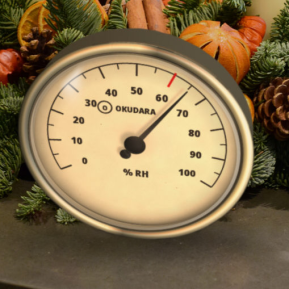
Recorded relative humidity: 65%
